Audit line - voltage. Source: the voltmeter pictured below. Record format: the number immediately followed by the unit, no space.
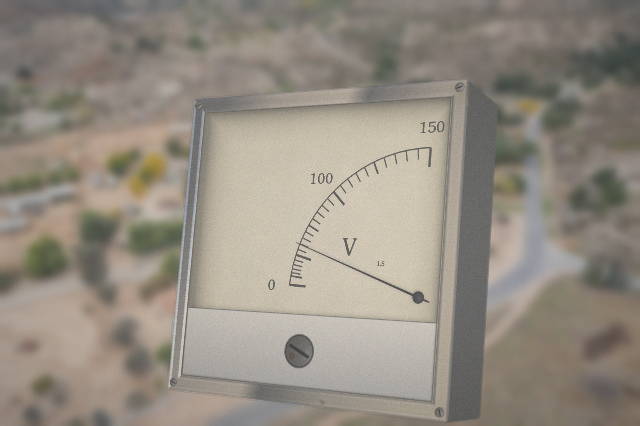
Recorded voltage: 60V
